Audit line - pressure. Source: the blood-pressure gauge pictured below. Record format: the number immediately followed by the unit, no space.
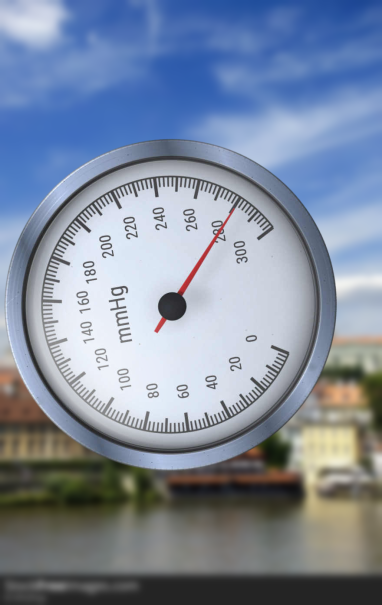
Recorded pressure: 280mmHg
